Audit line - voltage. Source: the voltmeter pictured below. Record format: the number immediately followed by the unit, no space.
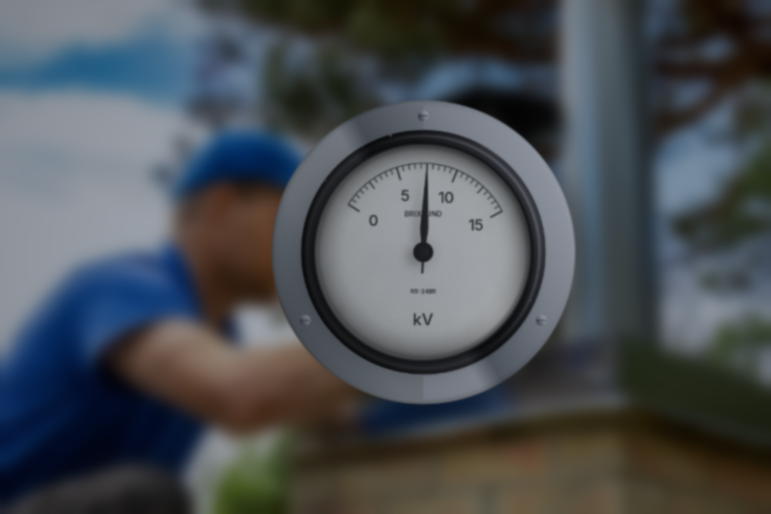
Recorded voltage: 7.5kV
